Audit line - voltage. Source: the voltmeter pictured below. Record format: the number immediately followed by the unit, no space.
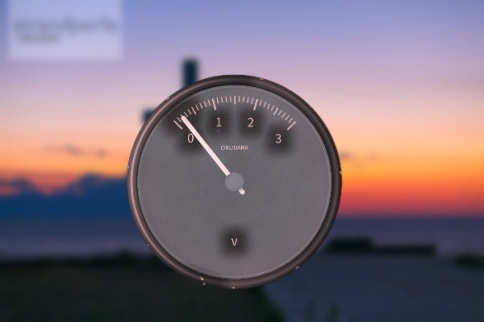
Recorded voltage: 0.2V
